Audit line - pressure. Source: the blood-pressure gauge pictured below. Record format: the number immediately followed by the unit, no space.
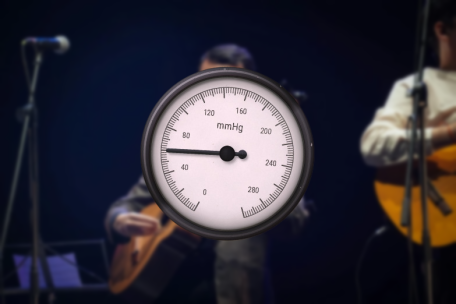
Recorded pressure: 60mmHg
